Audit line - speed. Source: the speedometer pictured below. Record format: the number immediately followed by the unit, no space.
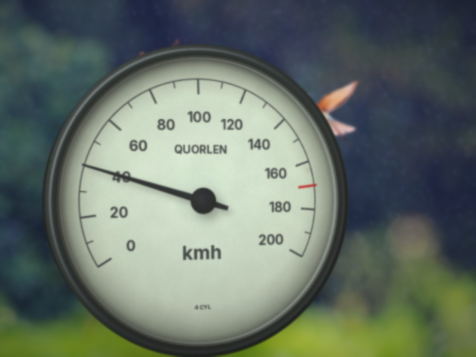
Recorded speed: 40km/h
